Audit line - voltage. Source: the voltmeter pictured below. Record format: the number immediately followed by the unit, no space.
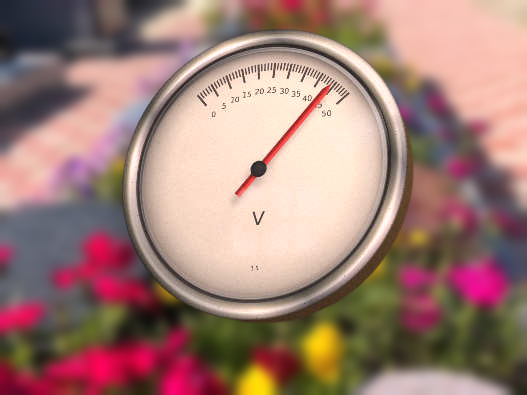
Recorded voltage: 45V
